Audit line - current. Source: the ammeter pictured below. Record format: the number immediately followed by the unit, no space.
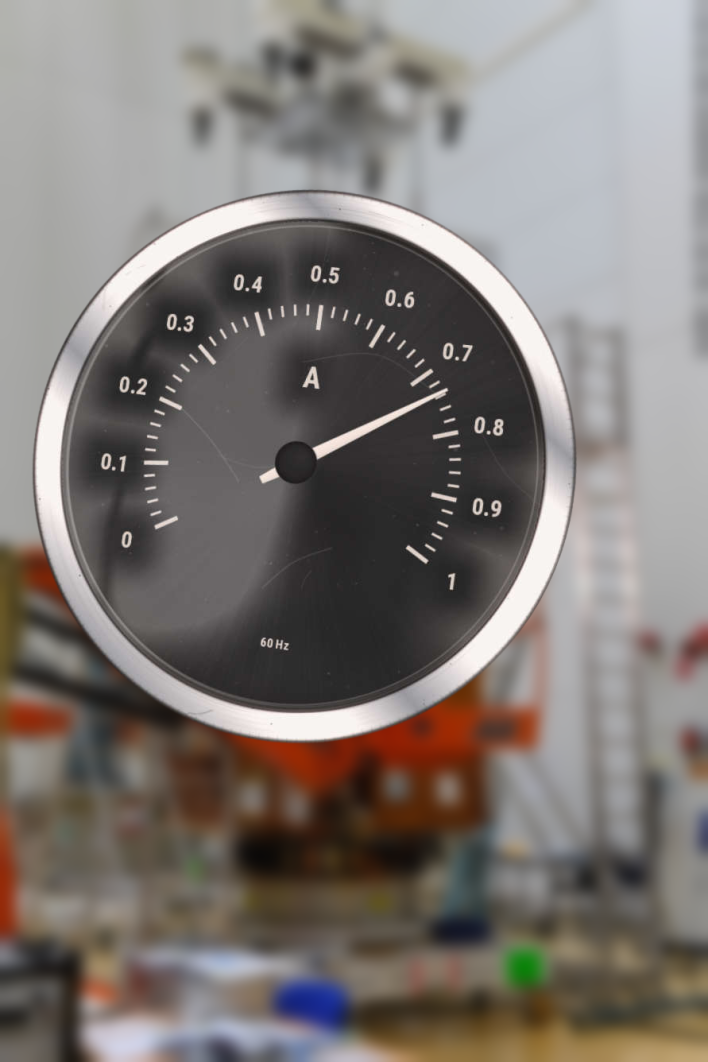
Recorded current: 0.74A
